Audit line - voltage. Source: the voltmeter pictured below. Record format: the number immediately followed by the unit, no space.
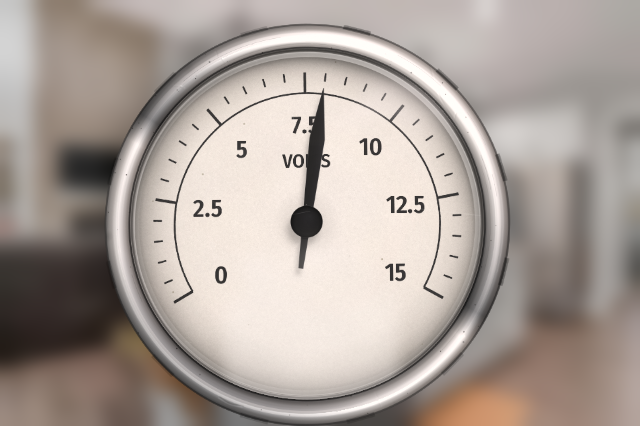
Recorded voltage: 8V
